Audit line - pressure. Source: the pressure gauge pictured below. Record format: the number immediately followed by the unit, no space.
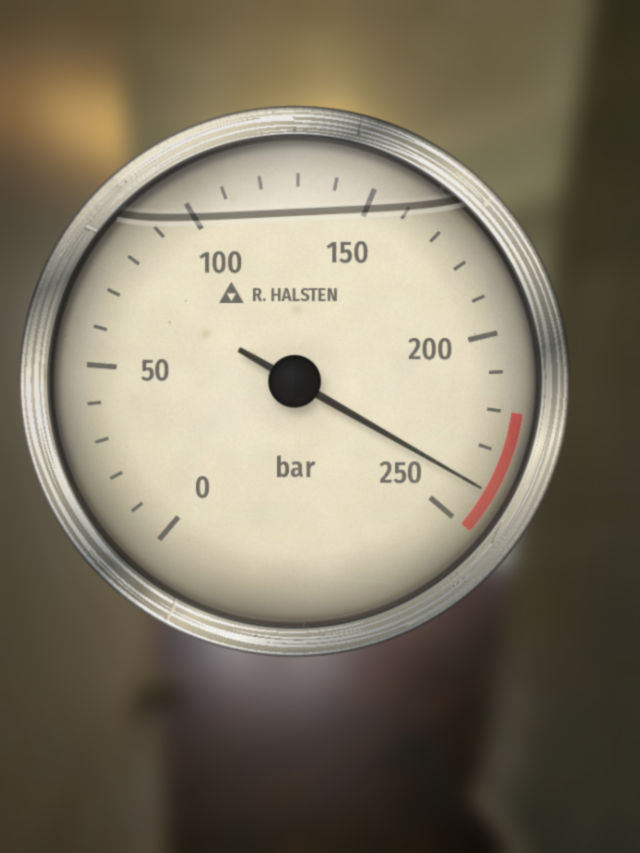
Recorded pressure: 240bar
